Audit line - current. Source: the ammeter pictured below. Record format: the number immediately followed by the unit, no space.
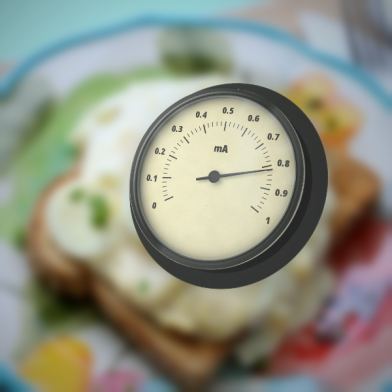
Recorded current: 0.82mA
